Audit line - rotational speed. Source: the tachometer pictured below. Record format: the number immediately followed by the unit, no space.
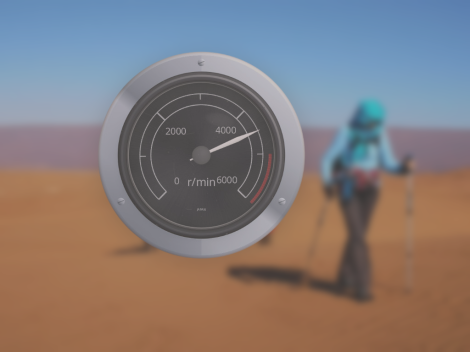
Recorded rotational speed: 4500rpm
